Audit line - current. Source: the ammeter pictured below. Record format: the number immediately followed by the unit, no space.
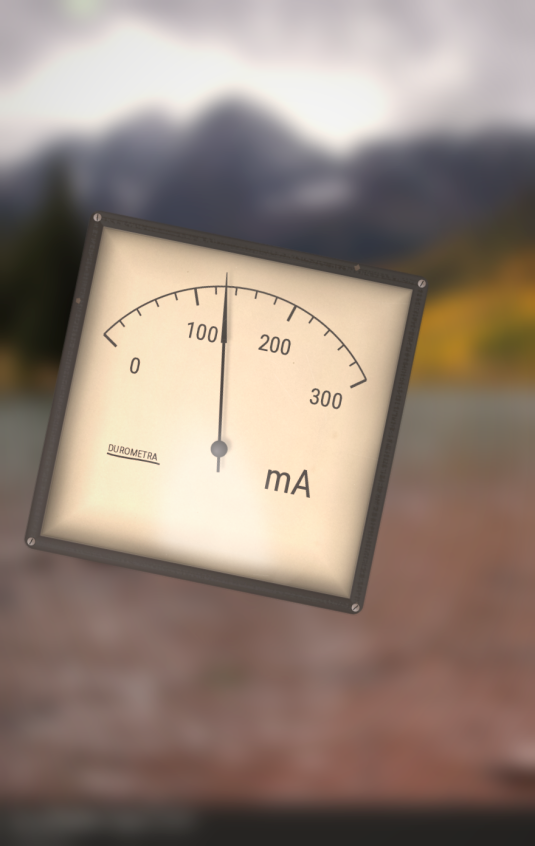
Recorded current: 130mA
